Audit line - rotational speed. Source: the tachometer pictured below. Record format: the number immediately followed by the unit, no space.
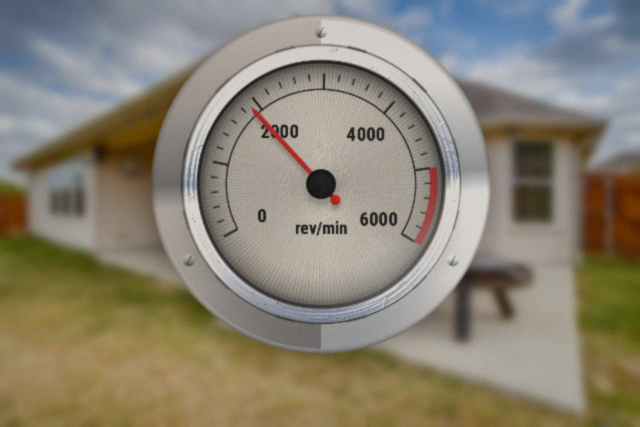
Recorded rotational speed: 1900rpm
